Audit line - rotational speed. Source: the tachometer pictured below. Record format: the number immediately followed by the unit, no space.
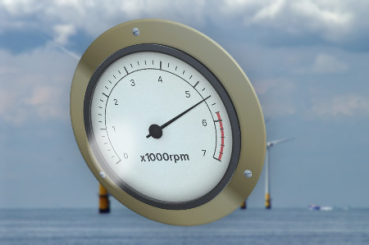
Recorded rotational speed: 5400rpm
